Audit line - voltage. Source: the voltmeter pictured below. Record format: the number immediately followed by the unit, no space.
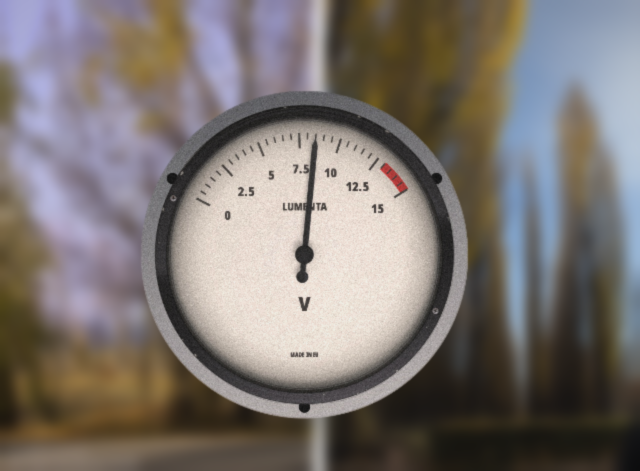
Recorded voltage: 8.5V
